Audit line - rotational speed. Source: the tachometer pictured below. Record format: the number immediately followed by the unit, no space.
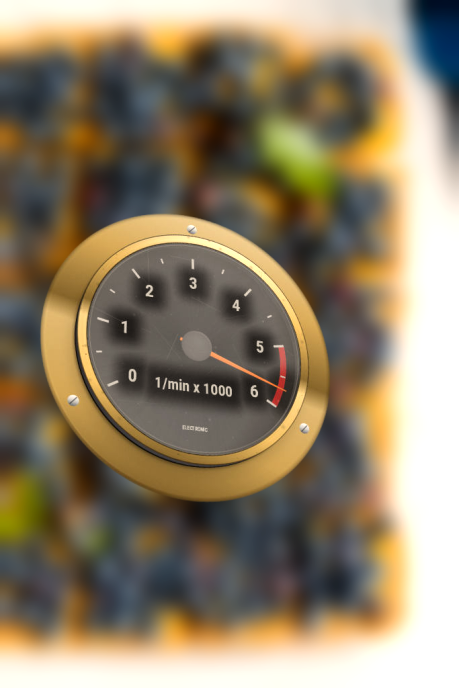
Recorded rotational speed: 5750rpm
